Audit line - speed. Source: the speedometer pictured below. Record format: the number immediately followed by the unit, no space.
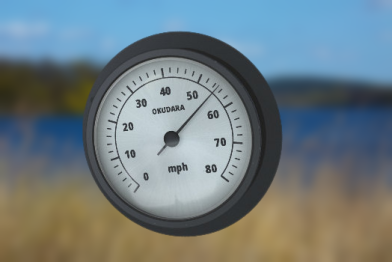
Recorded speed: 55mph
